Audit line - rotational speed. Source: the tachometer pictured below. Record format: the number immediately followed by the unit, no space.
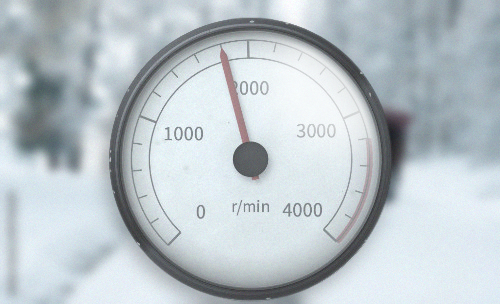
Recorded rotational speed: 1800rpm
